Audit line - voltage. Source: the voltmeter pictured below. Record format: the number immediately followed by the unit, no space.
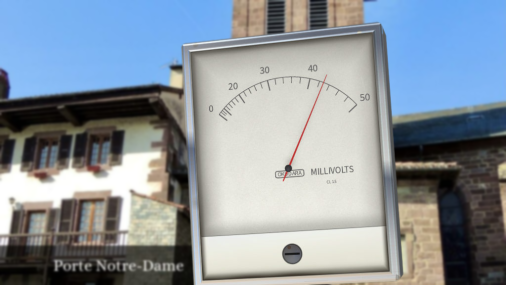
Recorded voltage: 43mV
